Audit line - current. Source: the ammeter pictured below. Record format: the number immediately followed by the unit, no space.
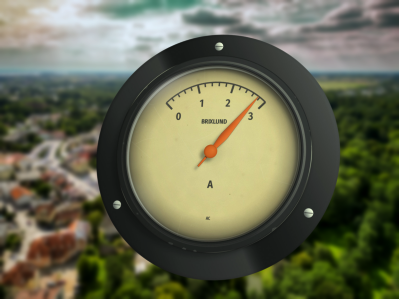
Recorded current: 2.8A
